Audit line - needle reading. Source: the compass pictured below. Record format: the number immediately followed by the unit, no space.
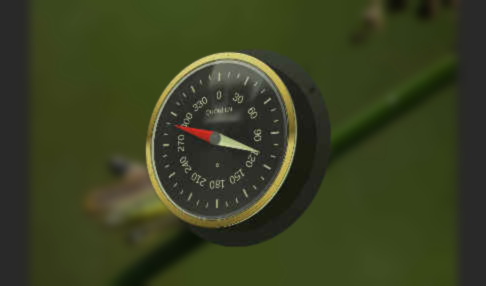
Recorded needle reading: 290°
